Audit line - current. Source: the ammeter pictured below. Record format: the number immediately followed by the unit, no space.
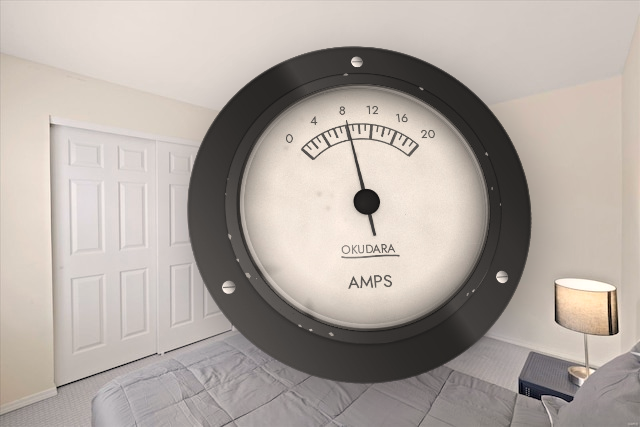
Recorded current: 8A
